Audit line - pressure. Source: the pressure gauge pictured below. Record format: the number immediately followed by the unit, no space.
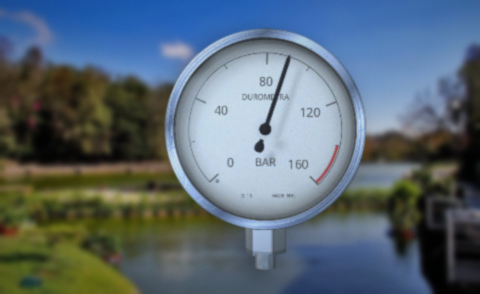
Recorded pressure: 90bar
